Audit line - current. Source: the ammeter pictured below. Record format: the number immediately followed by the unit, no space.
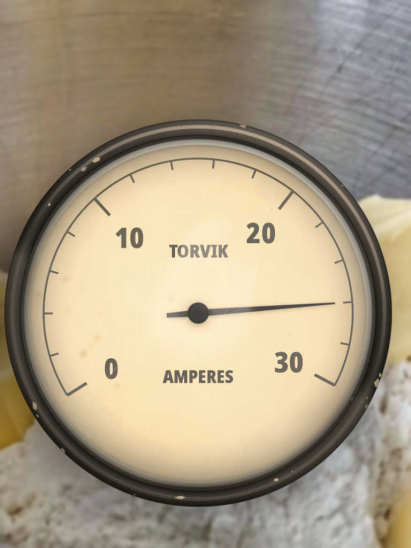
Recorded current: 26A
